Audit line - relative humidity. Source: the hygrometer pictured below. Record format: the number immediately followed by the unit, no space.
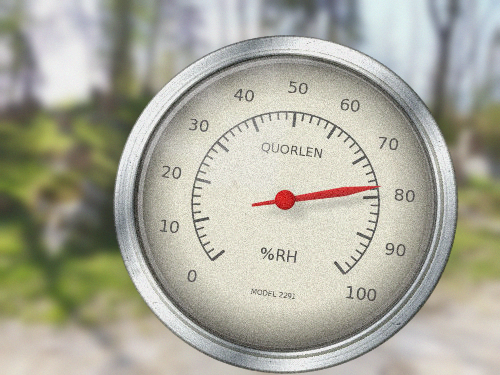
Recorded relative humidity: 78%
